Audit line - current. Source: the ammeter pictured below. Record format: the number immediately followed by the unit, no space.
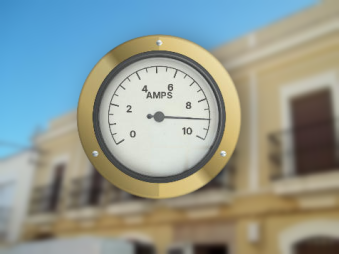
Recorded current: 9A
